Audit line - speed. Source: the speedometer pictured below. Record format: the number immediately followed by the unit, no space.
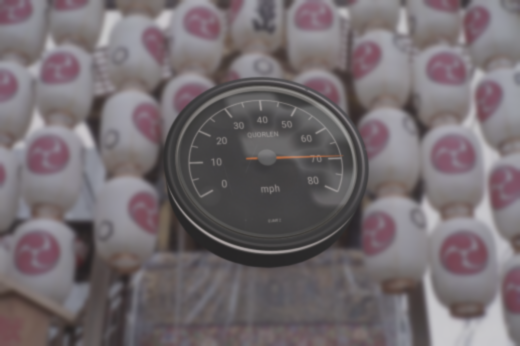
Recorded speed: 70mph
